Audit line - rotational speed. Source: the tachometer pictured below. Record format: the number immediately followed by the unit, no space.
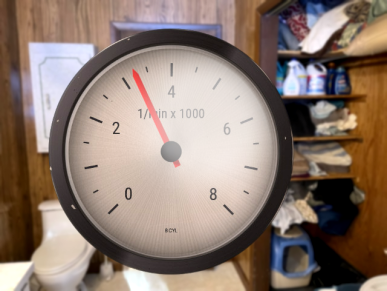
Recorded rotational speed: 3250rpm
